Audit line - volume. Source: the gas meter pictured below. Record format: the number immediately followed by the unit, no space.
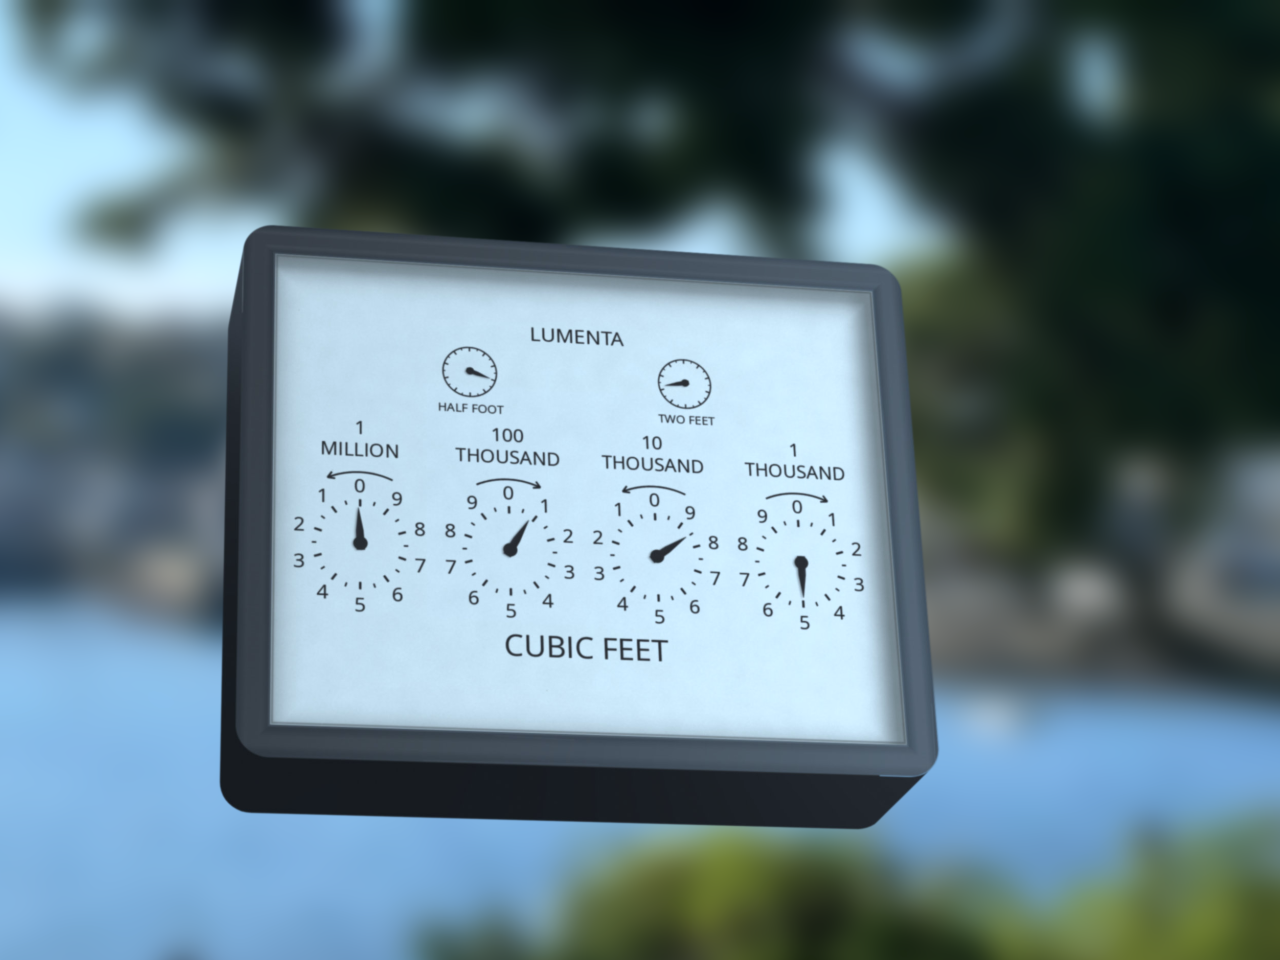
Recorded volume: 8500ft³
